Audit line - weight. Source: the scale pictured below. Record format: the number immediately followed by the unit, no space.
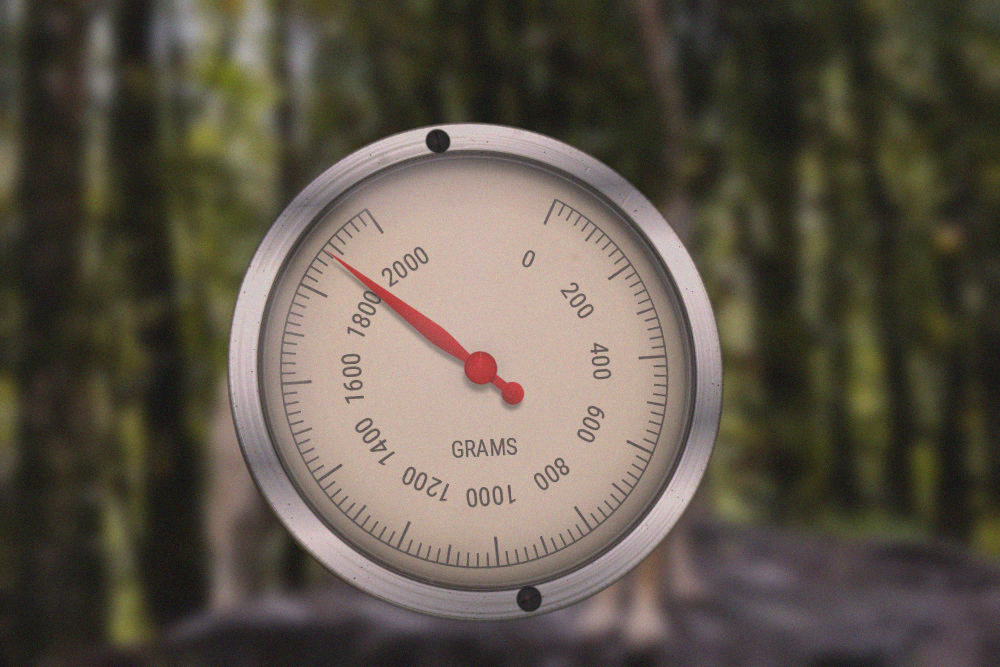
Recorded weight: 1880g
